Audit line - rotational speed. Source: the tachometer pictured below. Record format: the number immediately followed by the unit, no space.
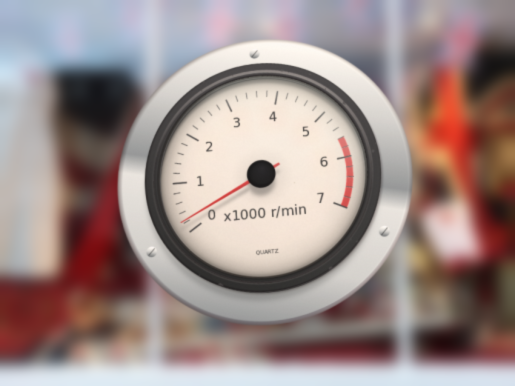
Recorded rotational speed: 200rpm
